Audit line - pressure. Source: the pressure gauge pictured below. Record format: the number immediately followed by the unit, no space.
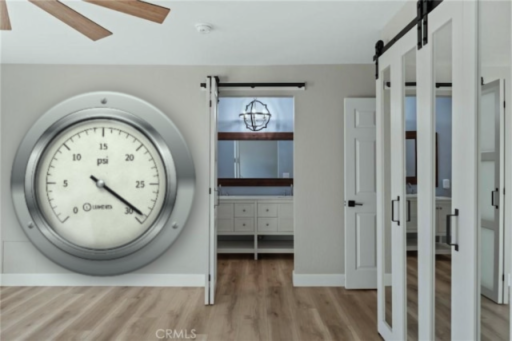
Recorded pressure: 29psi
